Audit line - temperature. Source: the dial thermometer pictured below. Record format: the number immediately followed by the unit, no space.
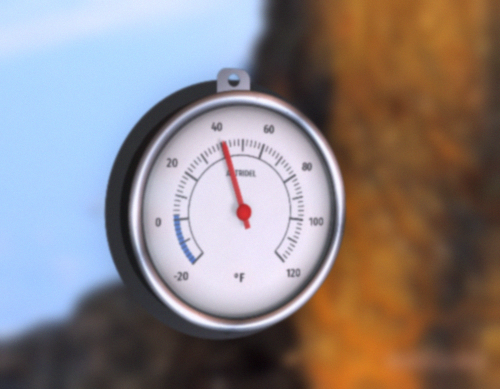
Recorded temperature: 40°F
